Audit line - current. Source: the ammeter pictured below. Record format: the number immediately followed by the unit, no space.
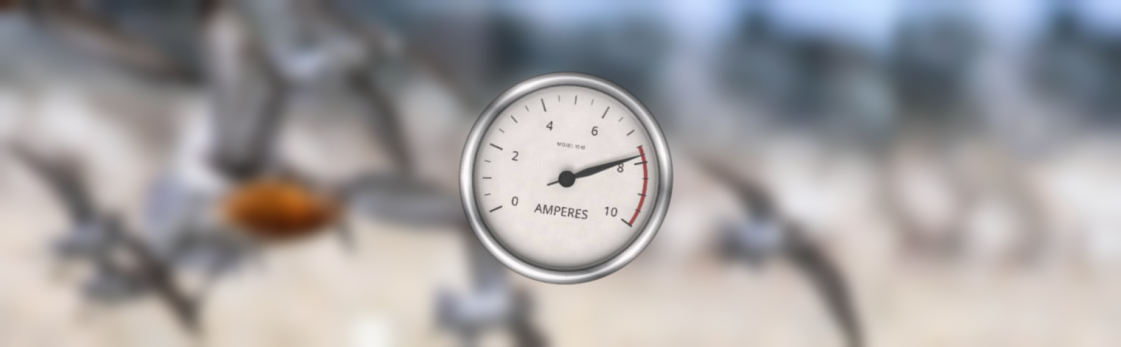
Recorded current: 7.75A
